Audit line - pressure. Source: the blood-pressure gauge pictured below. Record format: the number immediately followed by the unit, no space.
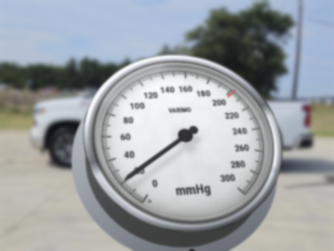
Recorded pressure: 20mmHg
